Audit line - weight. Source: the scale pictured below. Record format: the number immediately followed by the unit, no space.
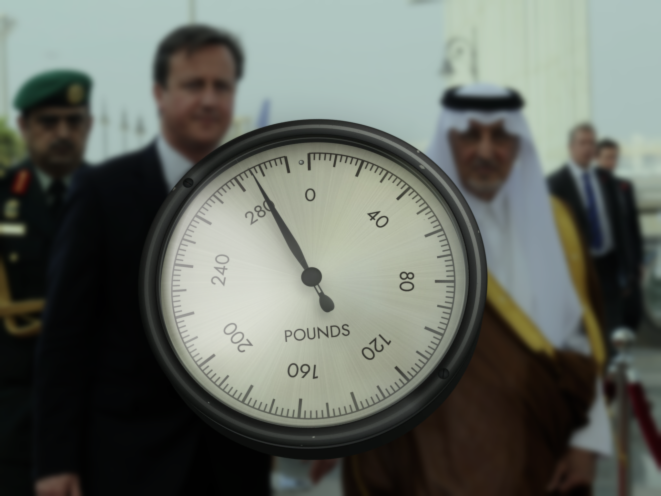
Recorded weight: 286lb
